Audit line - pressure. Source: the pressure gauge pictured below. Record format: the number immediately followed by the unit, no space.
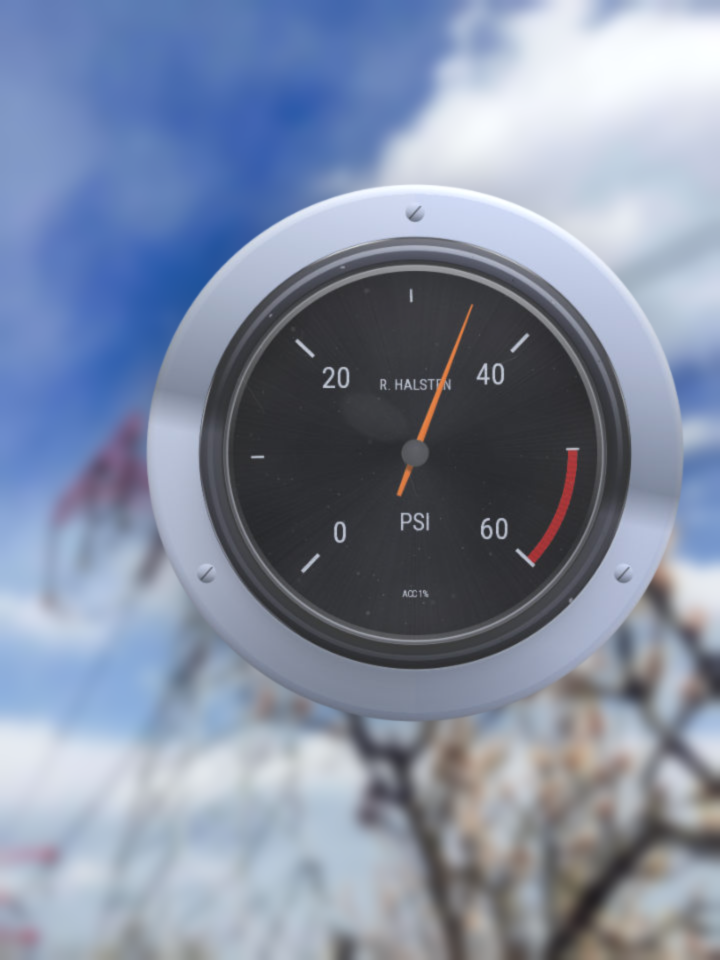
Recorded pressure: 35psi
